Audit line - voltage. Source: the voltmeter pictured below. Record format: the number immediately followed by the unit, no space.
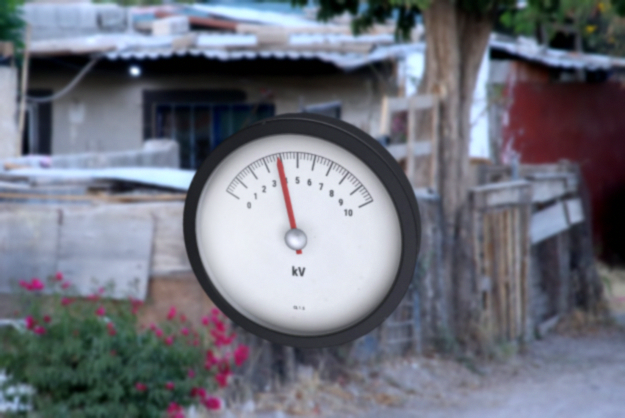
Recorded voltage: 4kV
